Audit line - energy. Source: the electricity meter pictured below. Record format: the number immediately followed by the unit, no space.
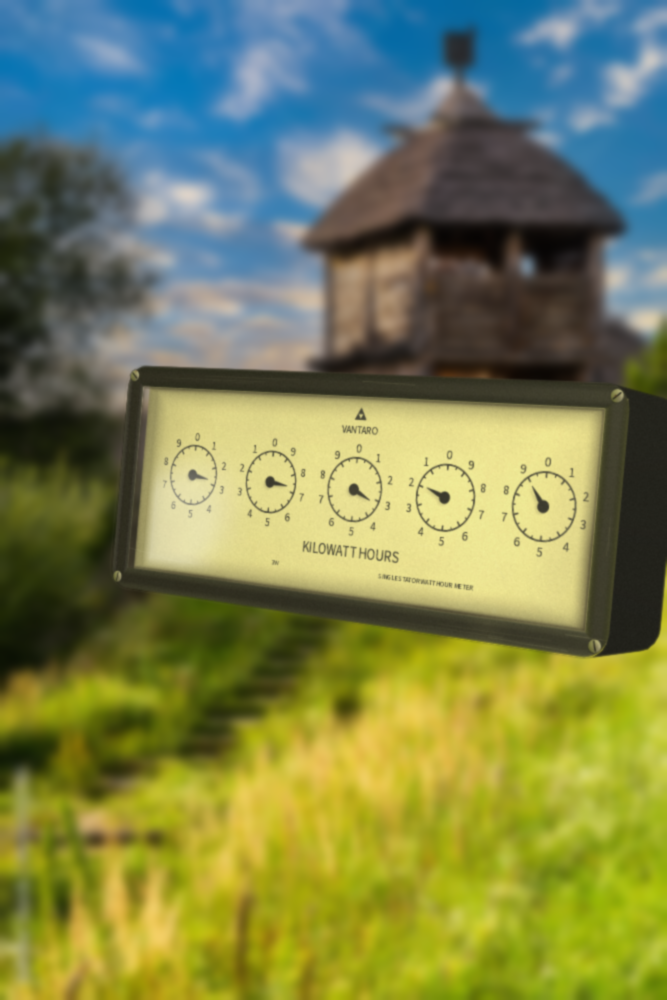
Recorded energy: 27319kWh
